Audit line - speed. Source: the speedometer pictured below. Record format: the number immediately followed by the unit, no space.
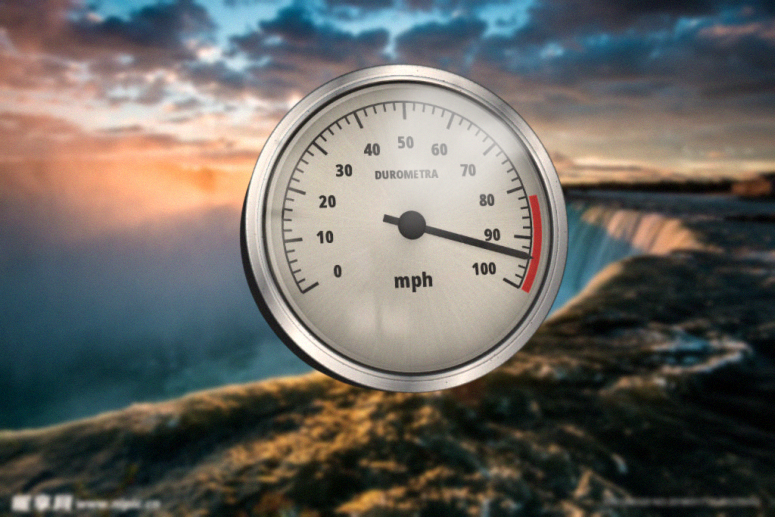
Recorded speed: 94mph
